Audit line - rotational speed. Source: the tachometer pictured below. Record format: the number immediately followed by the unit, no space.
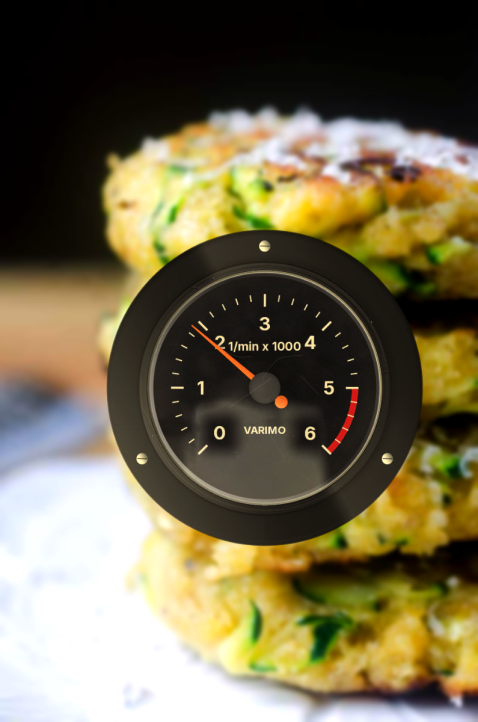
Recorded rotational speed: 1900rpm
